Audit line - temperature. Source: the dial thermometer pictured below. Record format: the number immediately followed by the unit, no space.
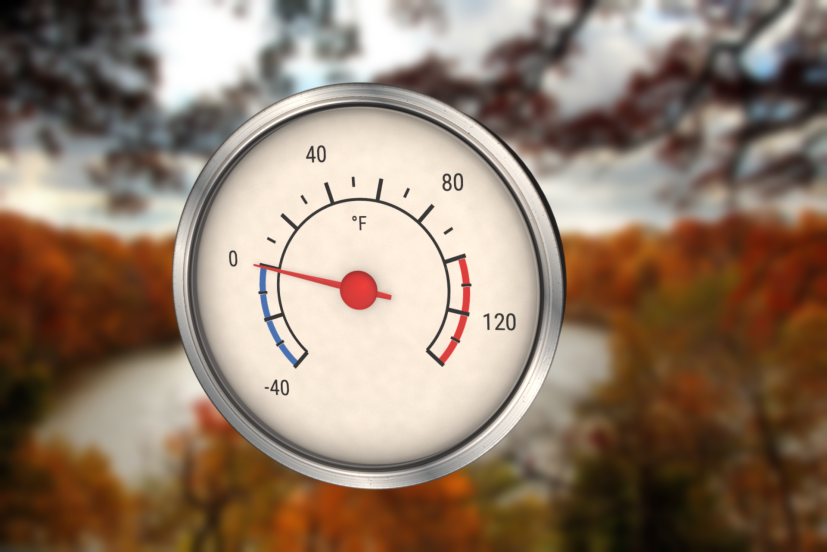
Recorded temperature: 0°F
